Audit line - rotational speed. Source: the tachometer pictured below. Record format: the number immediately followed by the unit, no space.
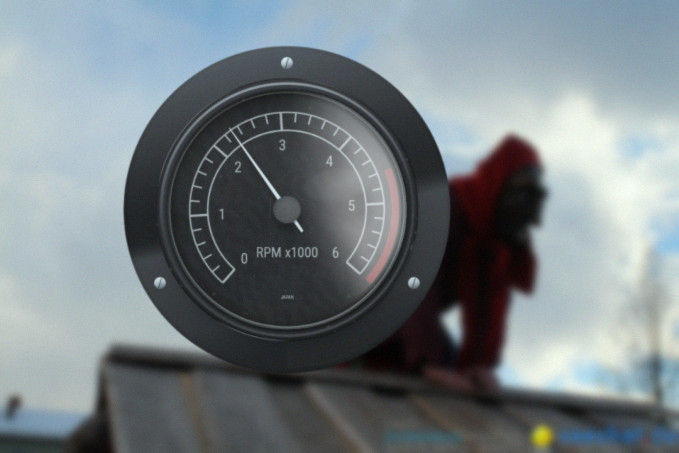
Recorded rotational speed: 2300rpm
